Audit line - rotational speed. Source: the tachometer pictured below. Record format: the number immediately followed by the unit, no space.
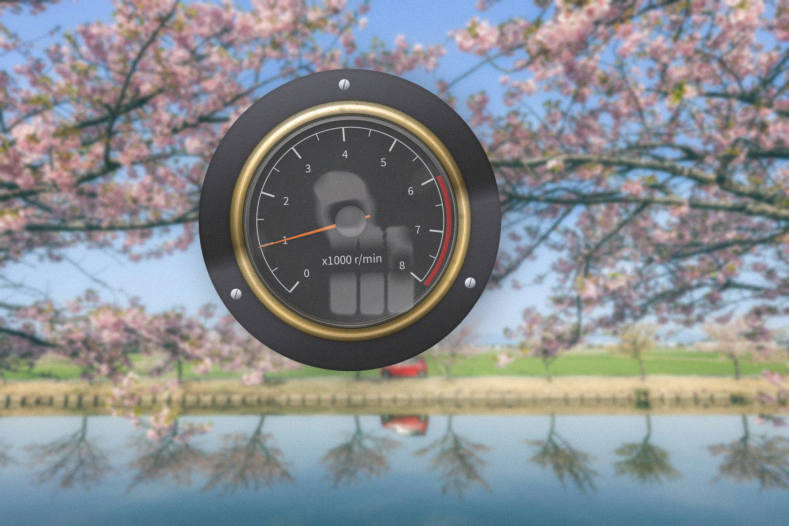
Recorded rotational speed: 1000rpm
